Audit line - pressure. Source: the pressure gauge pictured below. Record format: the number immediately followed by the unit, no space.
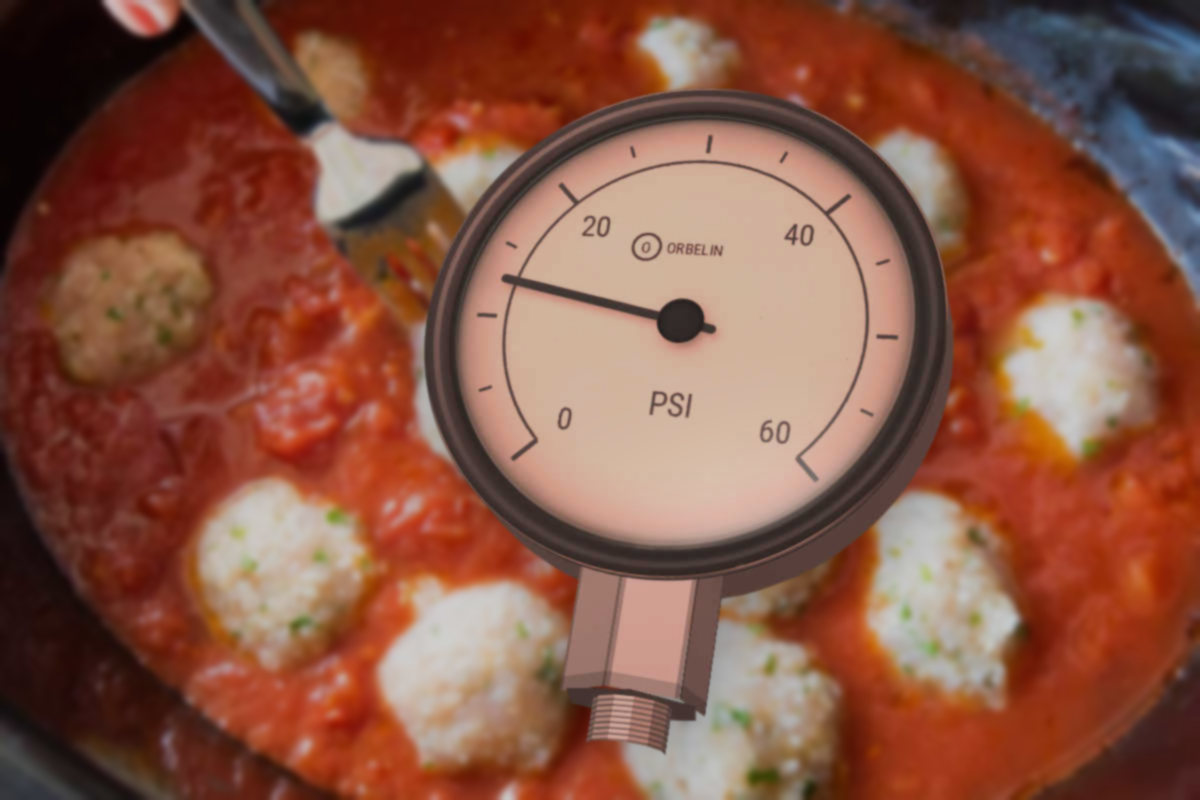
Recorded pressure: 12.5psi
